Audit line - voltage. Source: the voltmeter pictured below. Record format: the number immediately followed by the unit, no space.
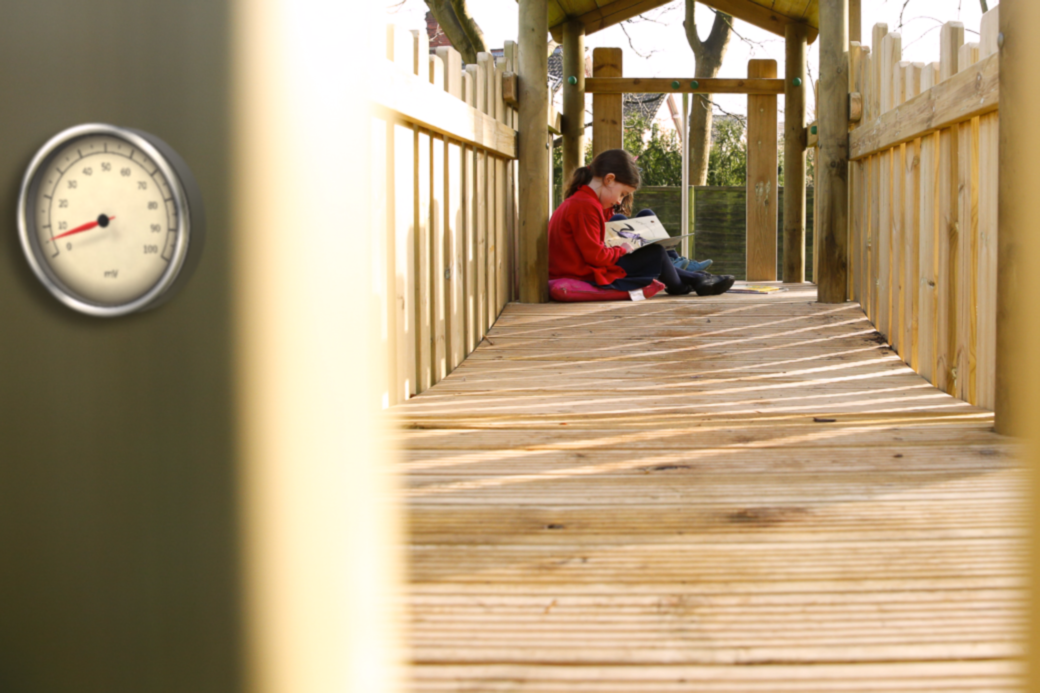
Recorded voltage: 5mV
